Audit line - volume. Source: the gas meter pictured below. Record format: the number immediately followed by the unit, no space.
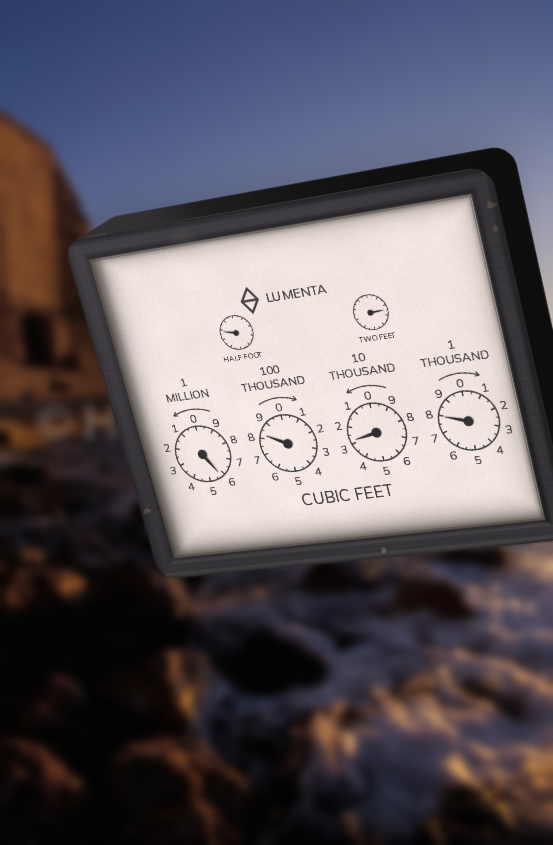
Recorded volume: 582800ft³
